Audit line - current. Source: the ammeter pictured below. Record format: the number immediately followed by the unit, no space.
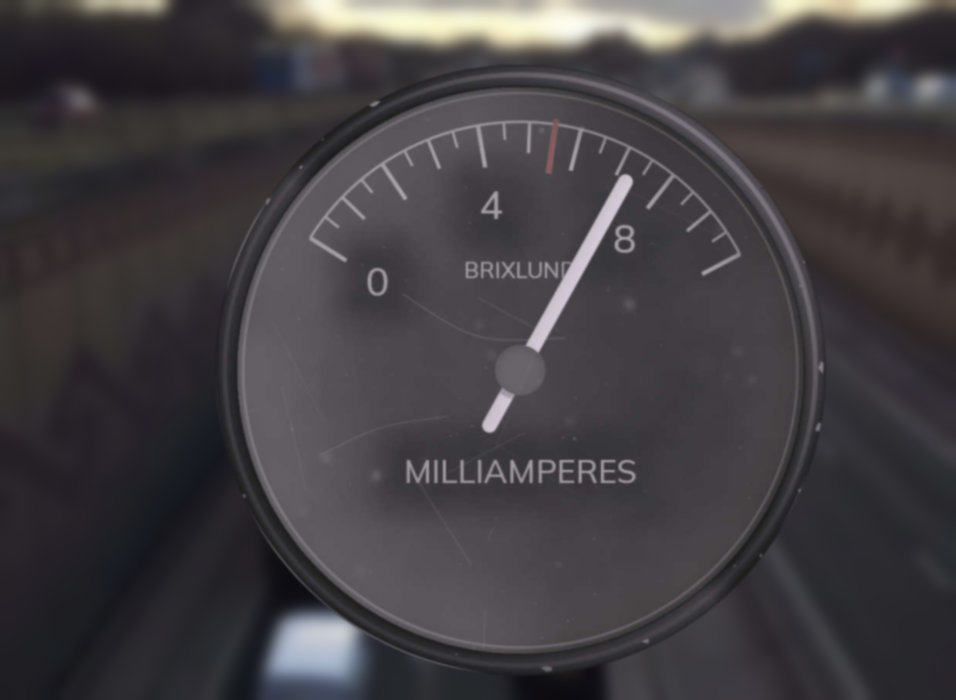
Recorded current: 7.25mA
